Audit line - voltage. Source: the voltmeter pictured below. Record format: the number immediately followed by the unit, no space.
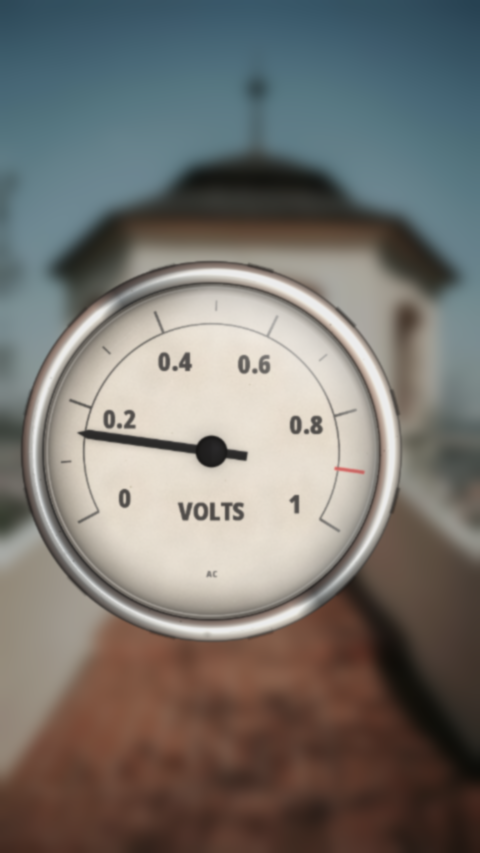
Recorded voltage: 0.15V
